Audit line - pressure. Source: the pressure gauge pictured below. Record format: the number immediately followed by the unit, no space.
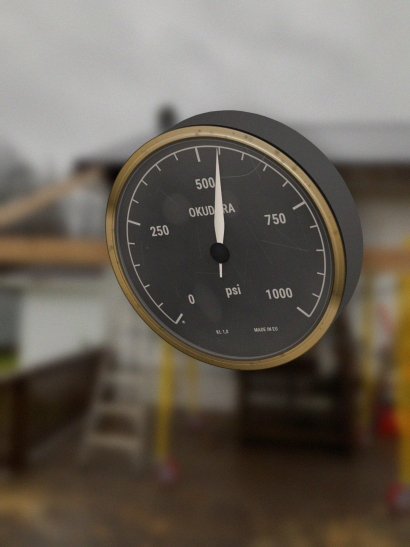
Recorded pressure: 550psi
